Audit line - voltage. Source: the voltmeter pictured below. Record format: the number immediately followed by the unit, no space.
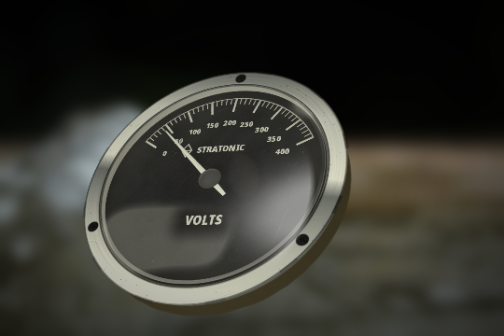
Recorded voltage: 40V
